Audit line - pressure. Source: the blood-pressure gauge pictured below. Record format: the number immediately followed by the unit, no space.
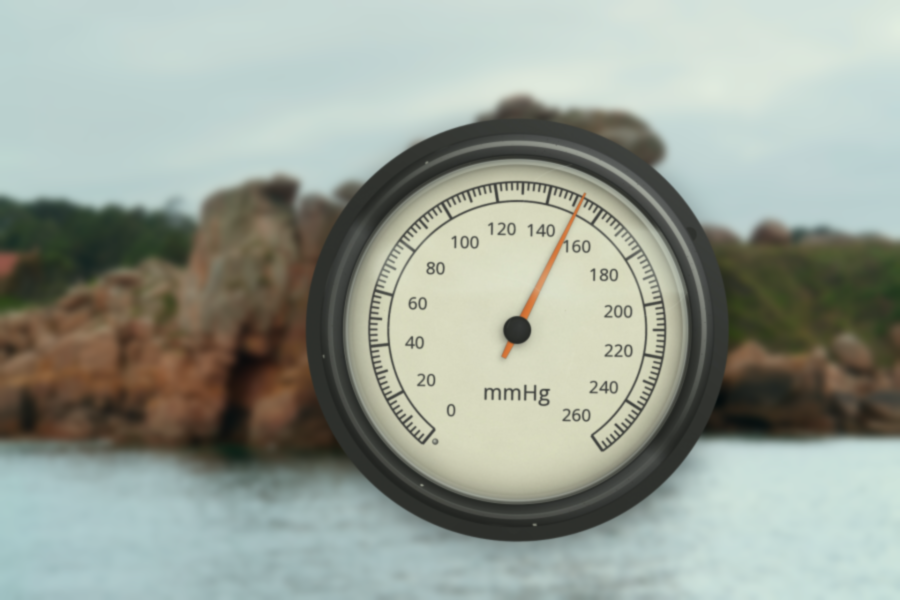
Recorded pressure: 152mmHg
